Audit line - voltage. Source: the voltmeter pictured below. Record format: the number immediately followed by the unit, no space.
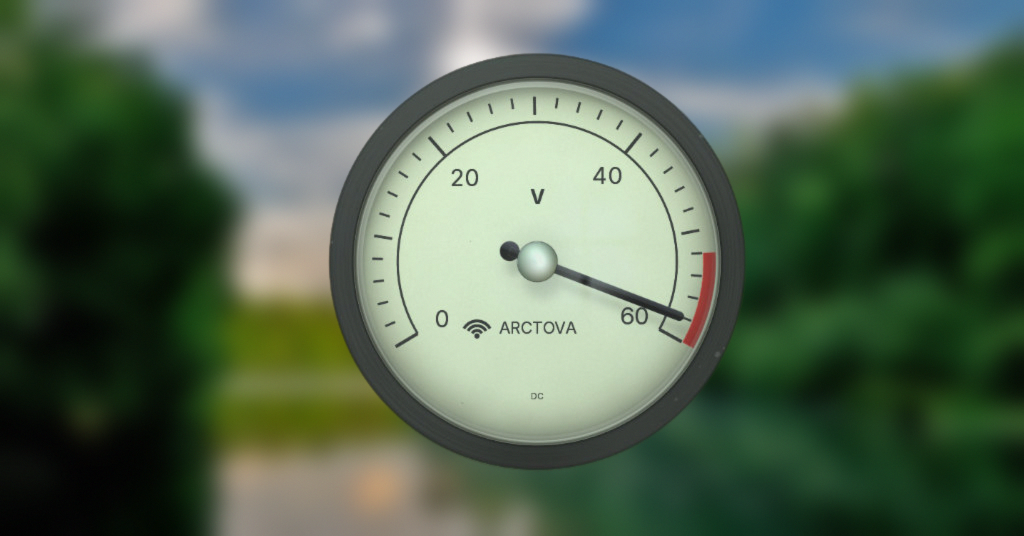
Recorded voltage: 58V
